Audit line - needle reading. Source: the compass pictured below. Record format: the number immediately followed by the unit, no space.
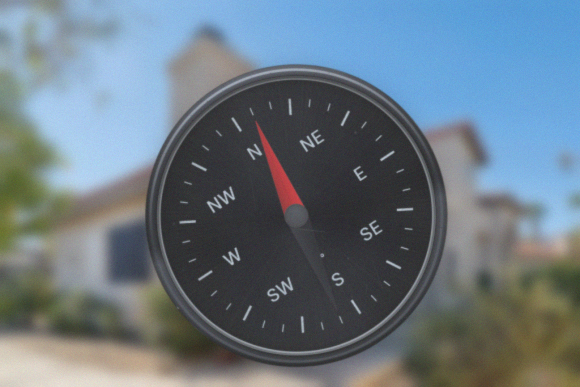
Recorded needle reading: 10°
